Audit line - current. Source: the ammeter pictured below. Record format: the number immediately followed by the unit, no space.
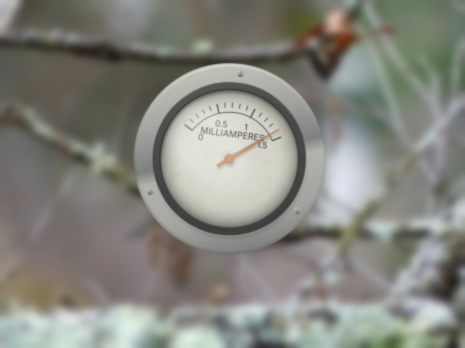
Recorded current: 1.4mA
